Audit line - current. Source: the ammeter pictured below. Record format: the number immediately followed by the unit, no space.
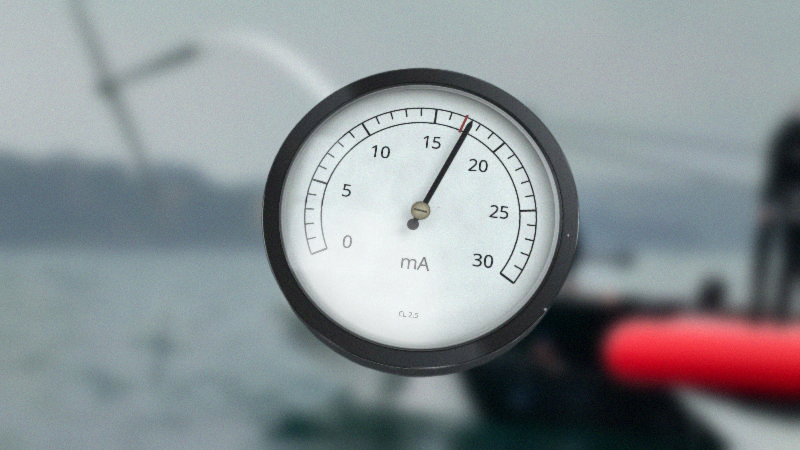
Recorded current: 17.5mA
